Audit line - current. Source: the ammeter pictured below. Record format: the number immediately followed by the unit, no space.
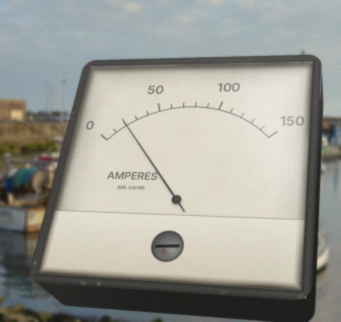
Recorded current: 20A
